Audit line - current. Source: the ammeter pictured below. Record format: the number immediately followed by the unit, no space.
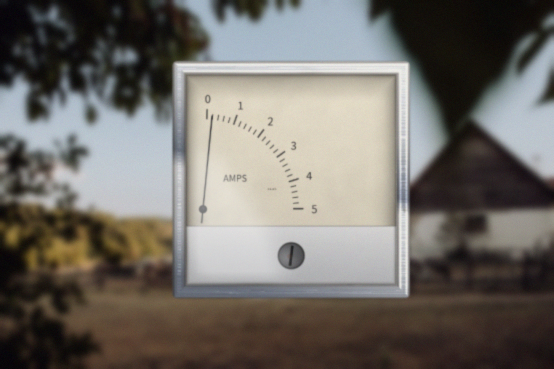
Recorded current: 0.2A
